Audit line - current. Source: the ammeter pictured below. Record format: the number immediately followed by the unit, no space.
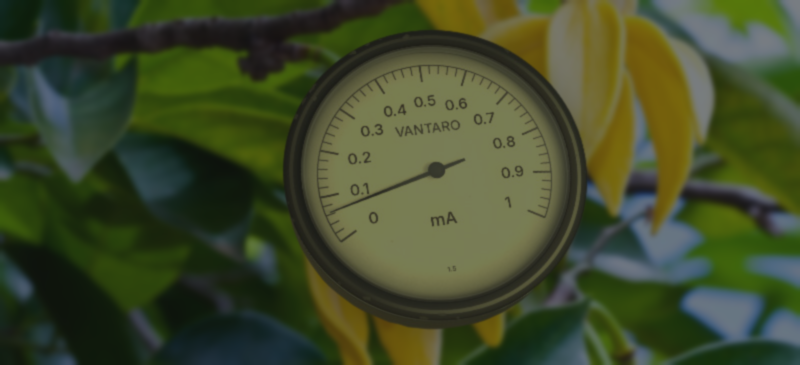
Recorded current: 0.06mA
